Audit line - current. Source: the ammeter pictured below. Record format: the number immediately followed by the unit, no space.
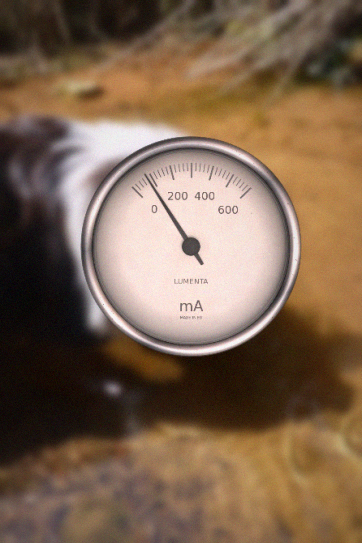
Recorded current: 80mA
